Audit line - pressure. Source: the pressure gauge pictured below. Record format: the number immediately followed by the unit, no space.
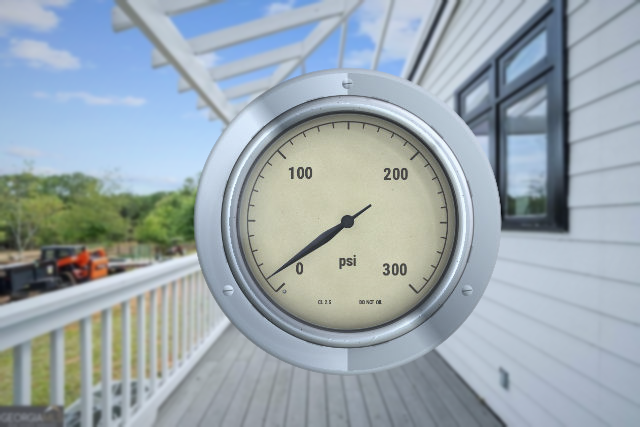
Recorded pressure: 10psi
